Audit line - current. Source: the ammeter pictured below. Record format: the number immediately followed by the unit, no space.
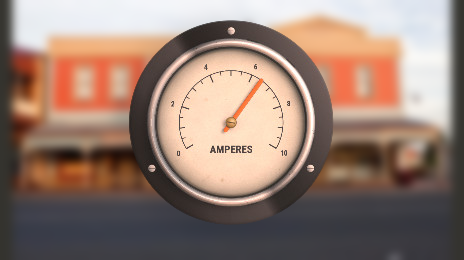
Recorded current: 6.5A
